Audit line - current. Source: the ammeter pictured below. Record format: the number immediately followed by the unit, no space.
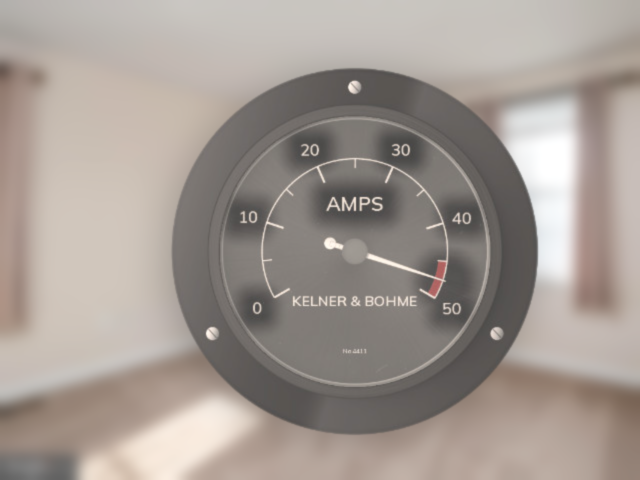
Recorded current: 47.5A
